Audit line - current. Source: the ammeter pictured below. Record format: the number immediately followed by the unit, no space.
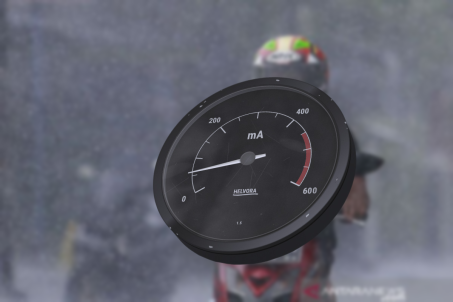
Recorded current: 50mA
